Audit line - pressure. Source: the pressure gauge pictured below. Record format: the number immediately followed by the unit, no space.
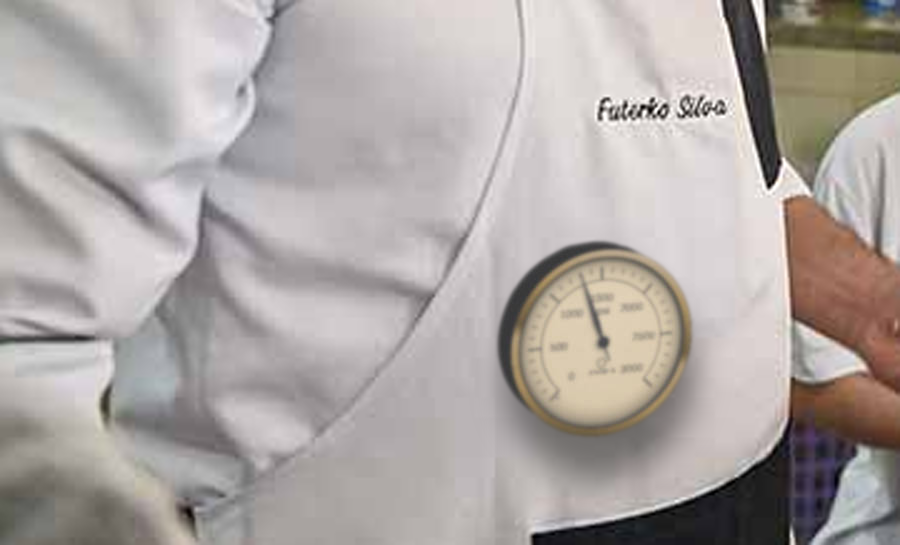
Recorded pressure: 1300psi
